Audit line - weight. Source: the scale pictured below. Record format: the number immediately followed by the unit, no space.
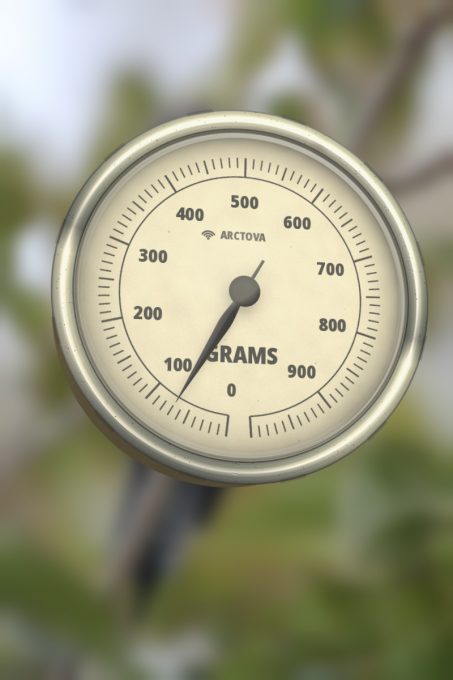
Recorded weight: 70g
